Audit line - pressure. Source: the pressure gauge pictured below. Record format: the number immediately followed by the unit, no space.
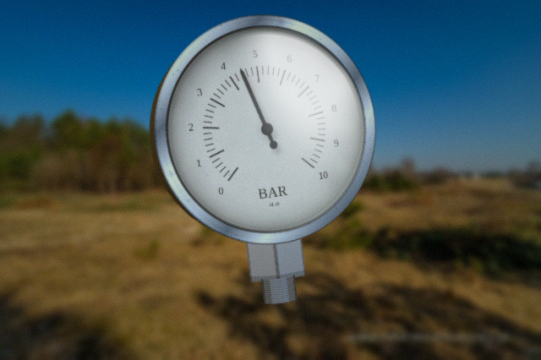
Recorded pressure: 4.4bar
